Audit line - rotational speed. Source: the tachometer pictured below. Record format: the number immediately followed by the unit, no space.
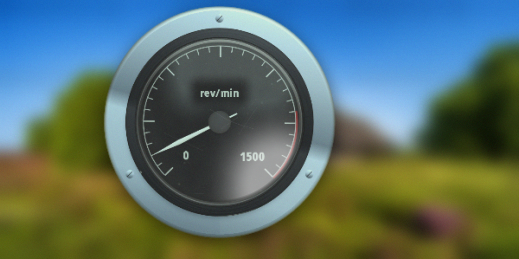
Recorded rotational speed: 100rpm
